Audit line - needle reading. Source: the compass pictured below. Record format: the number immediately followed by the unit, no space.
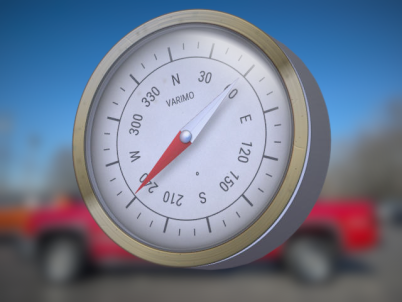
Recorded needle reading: 240°
